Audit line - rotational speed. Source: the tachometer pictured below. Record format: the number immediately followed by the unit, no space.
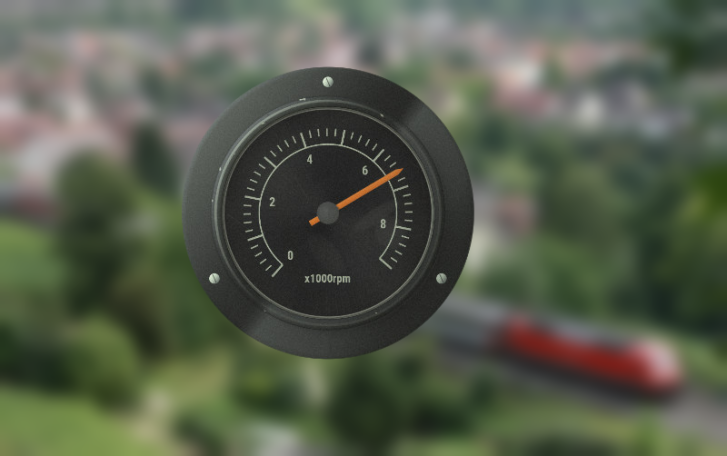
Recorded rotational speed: 6600rpm
